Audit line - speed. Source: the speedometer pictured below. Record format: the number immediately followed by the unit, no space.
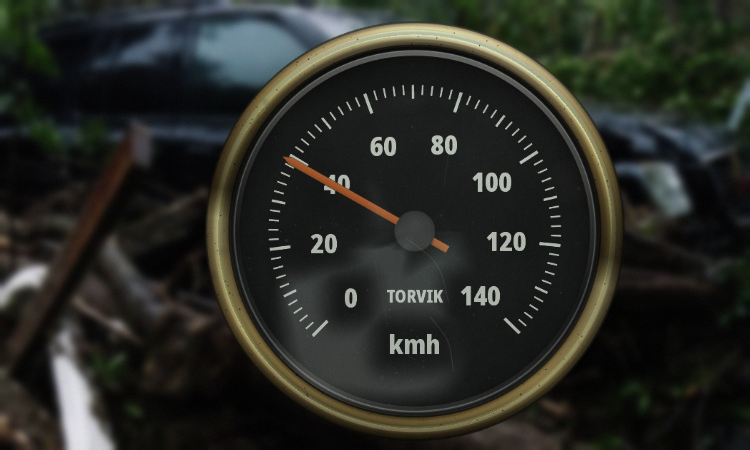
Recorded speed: 39km/h
